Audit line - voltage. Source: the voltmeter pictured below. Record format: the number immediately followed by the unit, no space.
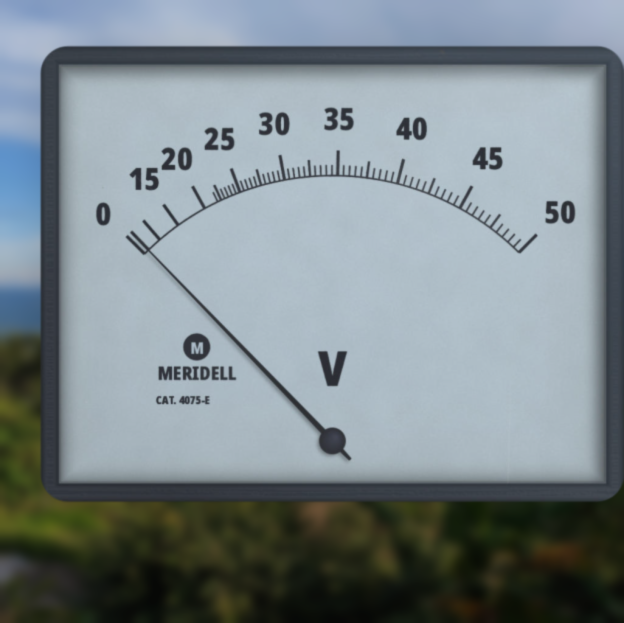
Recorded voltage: 5V
